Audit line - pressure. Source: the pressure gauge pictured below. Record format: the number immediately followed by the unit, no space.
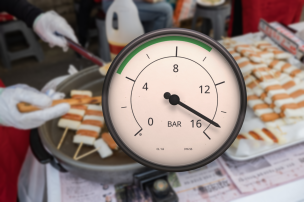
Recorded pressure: 15bar
